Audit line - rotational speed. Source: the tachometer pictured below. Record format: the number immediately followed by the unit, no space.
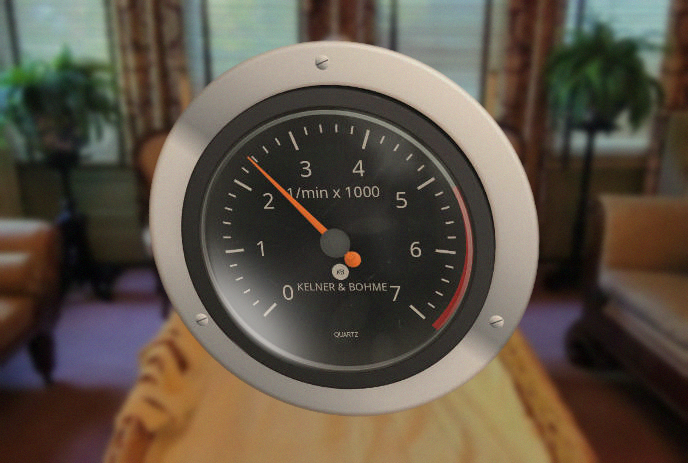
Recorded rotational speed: 2400rpm
